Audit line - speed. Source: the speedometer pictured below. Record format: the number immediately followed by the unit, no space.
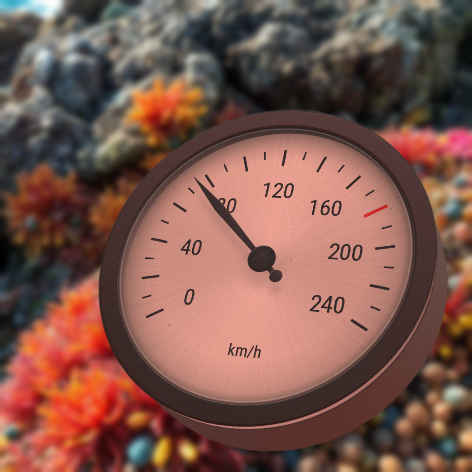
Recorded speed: 75km/h
